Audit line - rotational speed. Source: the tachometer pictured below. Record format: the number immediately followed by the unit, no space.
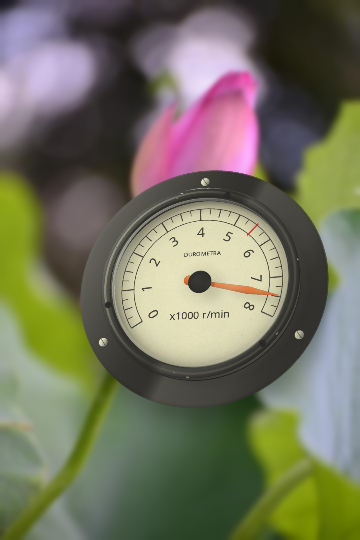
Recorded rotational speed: 7500rpm
